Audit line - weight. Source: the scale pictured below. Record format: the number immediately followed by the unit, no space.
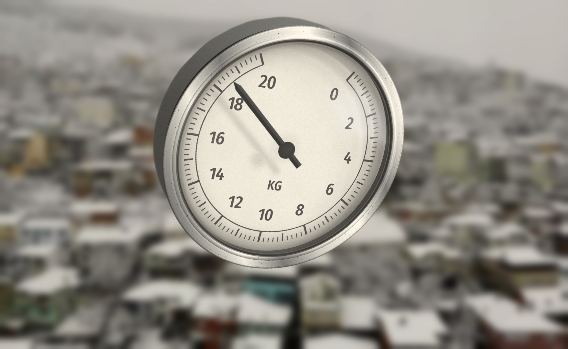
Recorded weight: 18.6kg
